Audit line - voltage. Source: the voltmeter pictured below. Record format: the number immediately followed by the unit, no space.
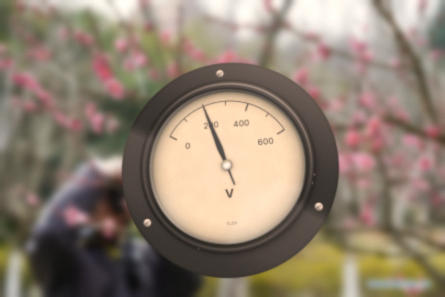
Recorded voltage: 200V
